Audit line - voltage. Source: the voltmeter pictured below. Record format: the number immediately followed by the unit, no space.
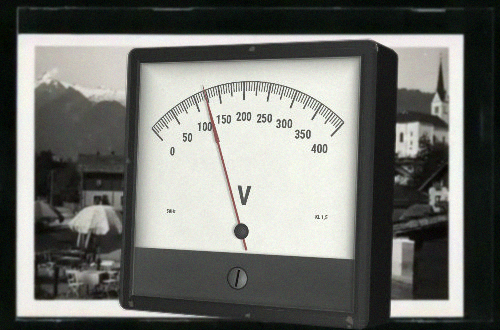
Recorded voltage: 125V
